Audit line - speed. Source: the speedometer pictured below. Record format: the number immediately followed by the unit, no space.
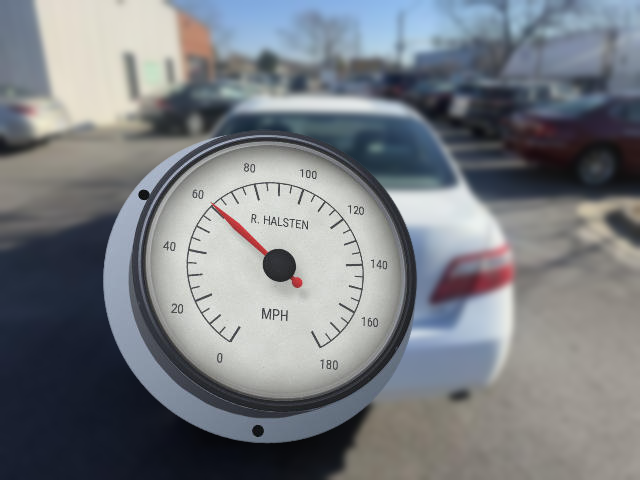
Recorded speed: 60mph
